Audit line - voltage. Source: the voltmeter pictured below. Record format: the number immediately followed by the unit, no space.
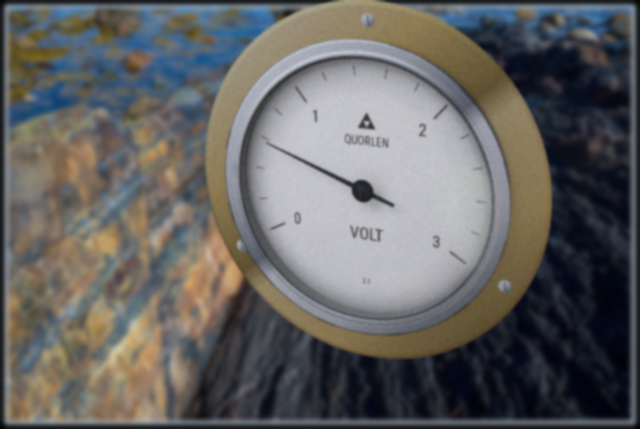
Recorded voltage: 0.6V
